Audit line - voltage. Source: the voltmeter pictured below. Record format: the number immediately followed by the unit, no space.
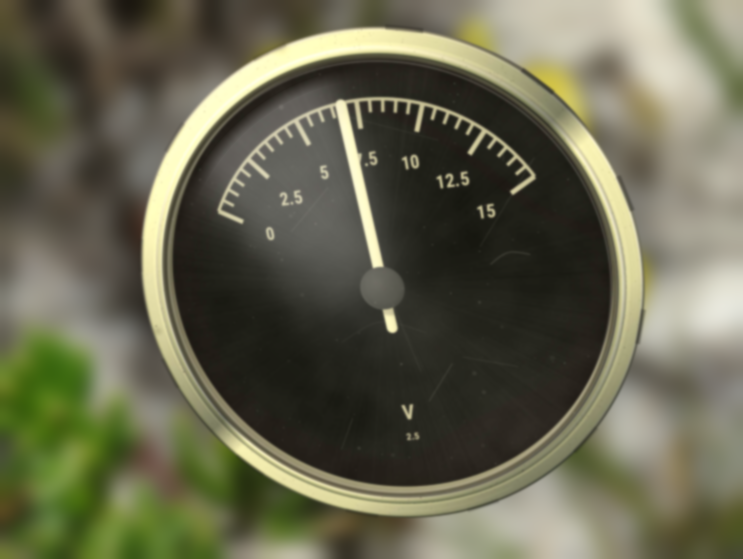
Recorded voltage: 7V
